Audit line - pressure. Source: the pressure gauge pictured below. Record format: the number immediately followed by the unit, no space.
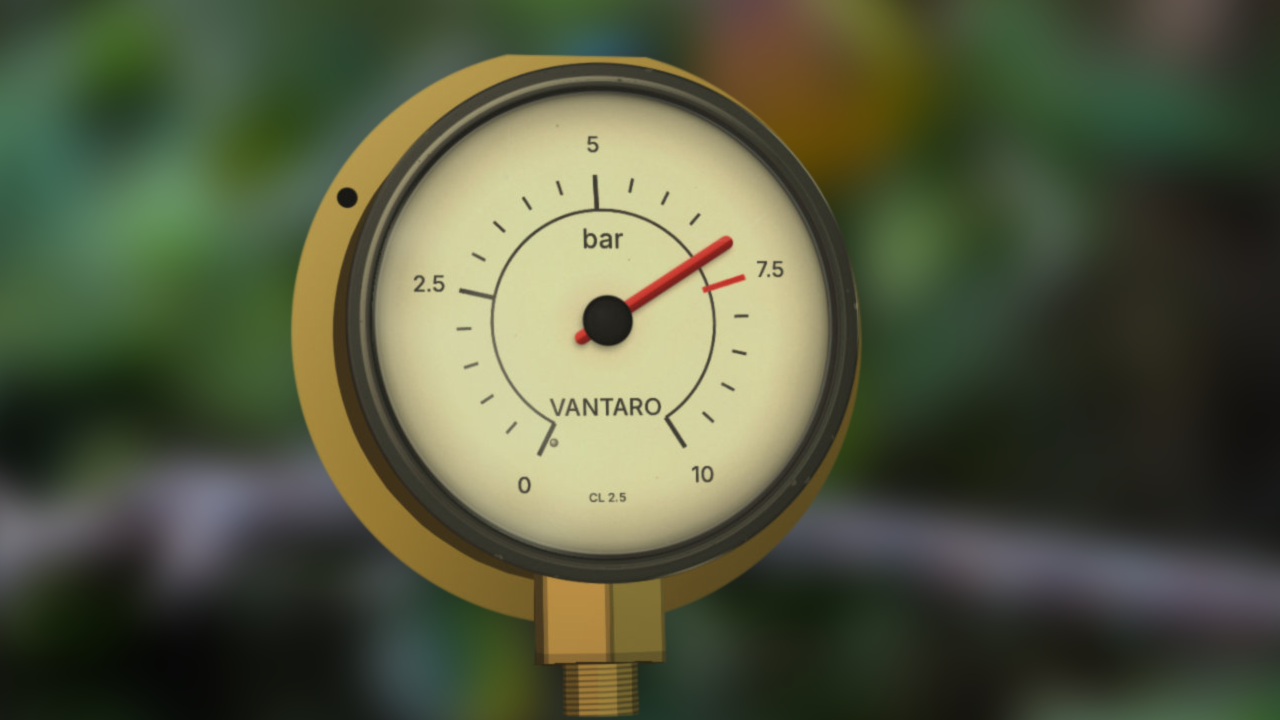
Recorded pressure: 7bar
